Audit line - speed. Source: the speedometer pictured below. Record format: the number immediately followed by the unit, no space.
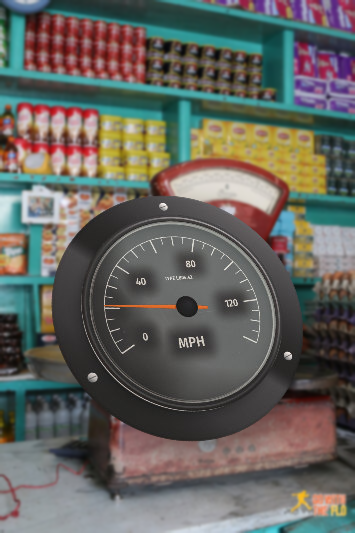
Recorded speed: 20mph
